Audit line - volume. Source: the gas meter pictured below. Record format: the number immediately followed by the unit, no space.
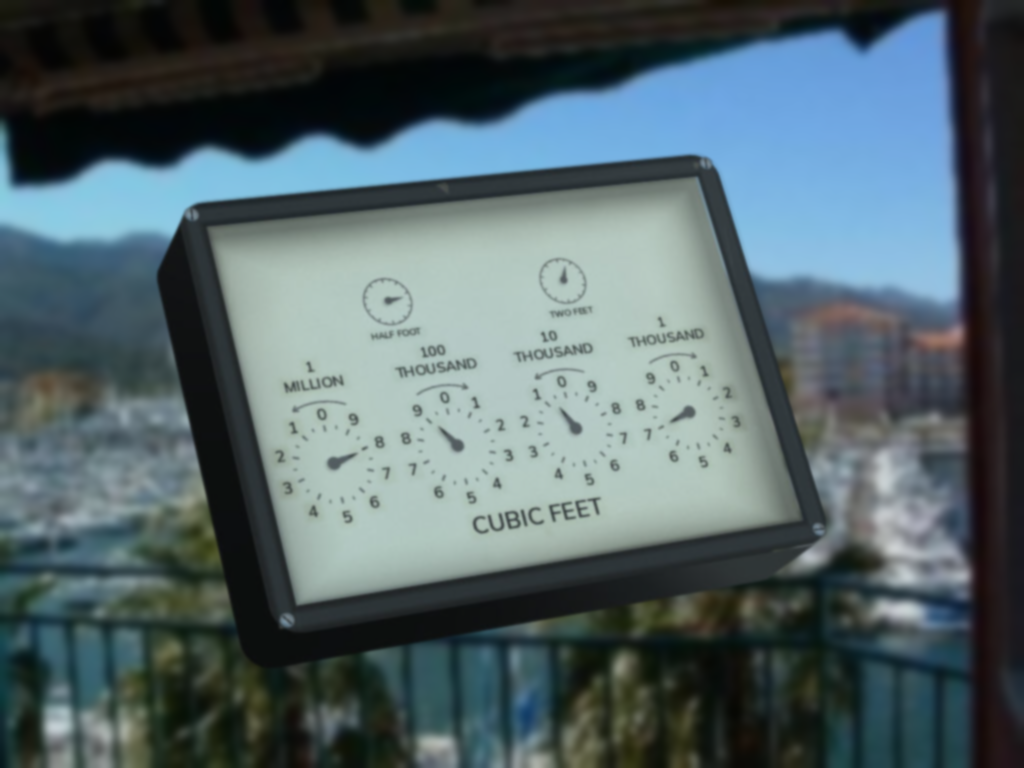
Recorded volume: 790700ft³
